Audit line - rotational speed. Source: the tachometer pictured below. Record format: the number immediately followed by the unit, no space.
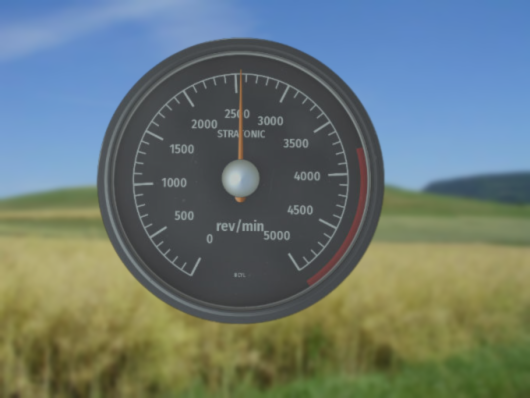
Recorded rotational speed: 2550rpm
